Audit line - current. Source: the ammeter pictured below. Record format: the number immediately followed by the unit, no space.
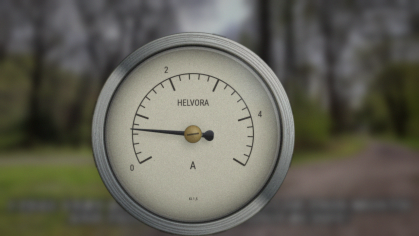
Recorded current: 0.7A
